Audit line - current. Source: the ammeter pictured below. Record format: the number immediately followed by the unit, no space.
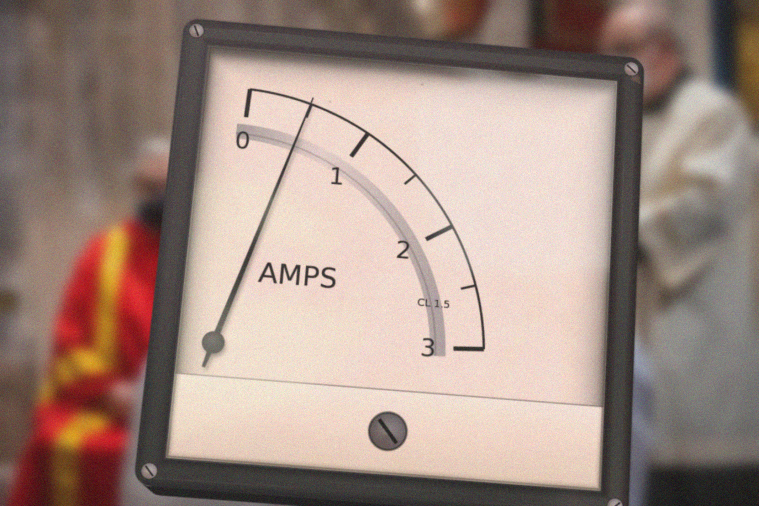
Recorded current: 0.5A
